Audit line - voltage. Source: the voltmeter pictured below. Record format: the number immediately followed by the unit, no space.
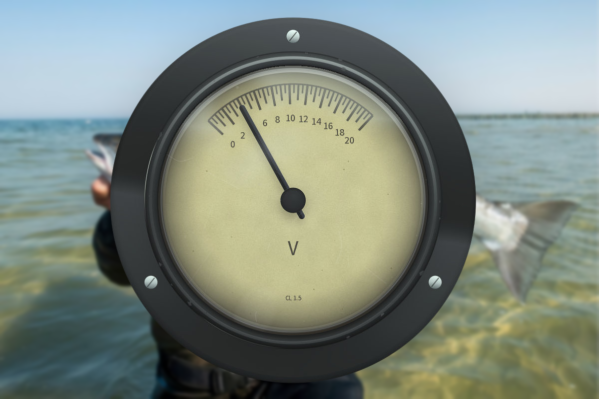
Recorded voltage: 4V
